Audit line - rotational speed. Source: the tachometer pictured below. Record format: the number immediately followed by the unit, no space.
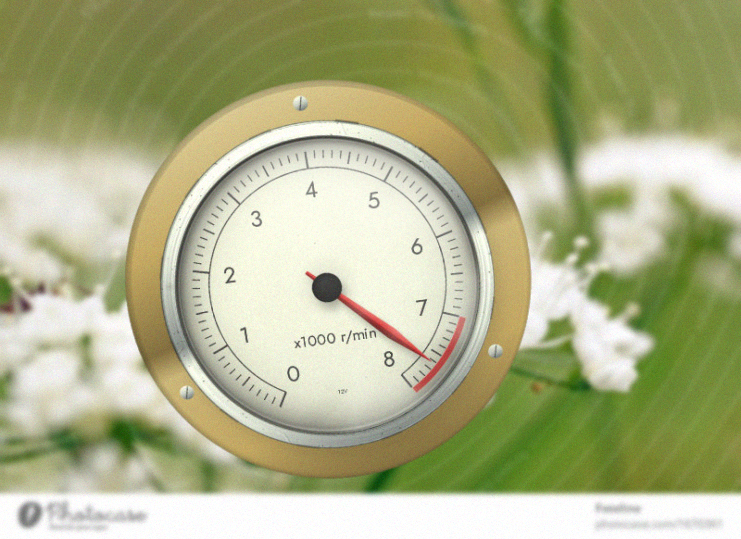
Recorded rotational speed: 7600rpm
